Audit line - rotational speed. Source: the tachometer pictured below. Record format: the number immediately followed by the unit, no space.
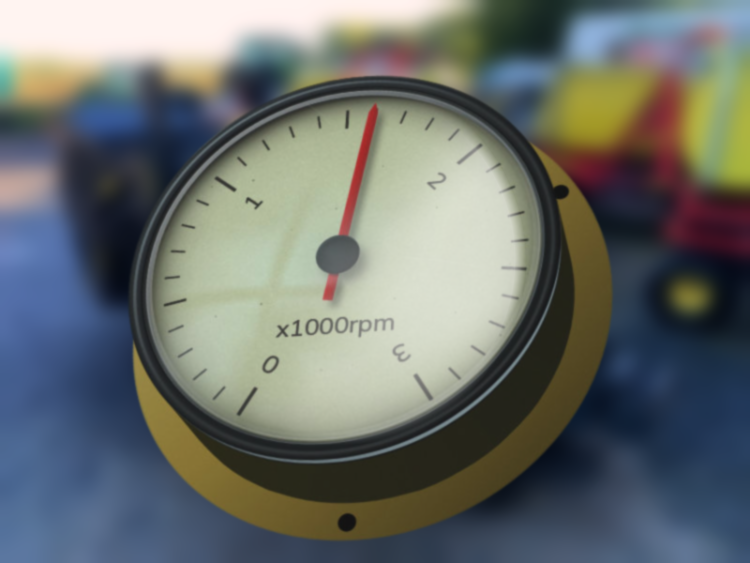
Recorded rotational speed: 1600rpm
